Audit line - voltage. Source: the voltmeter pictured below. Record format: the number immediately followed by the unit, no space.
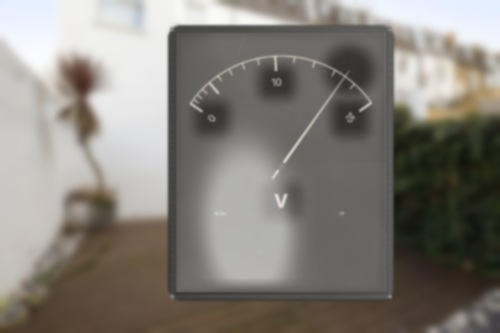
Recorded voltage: 13.5V
